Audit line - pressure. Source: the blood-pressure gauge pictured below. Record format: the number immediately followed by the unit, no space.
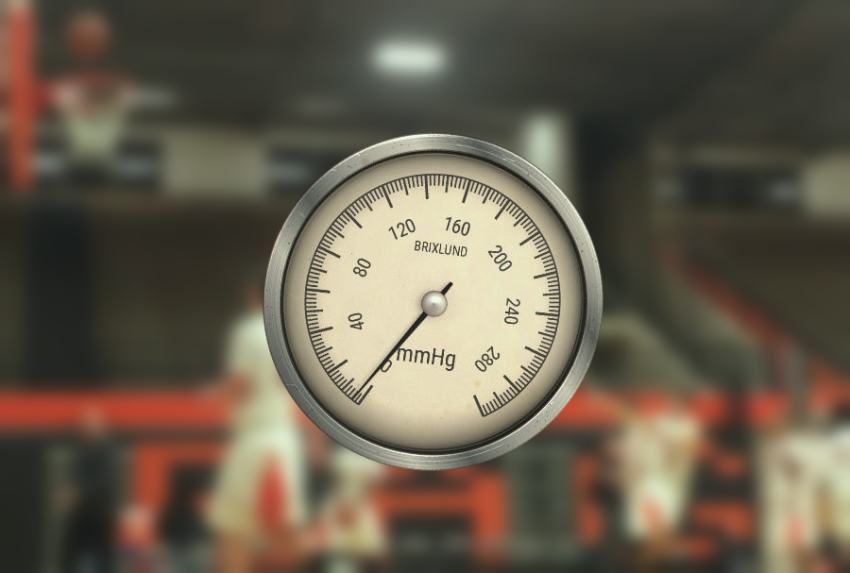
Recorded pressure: 4mmHg
